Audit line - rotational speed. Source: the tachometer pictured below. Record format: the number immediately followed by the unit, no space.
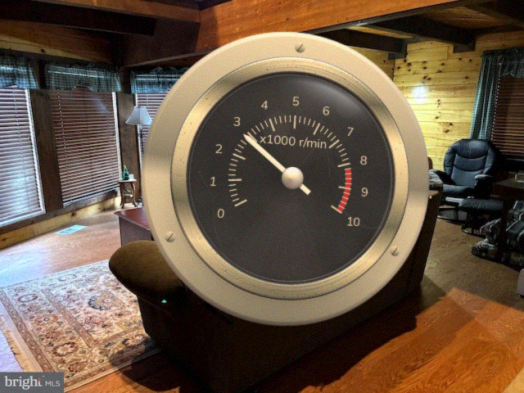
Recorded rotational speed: 2800rpm
